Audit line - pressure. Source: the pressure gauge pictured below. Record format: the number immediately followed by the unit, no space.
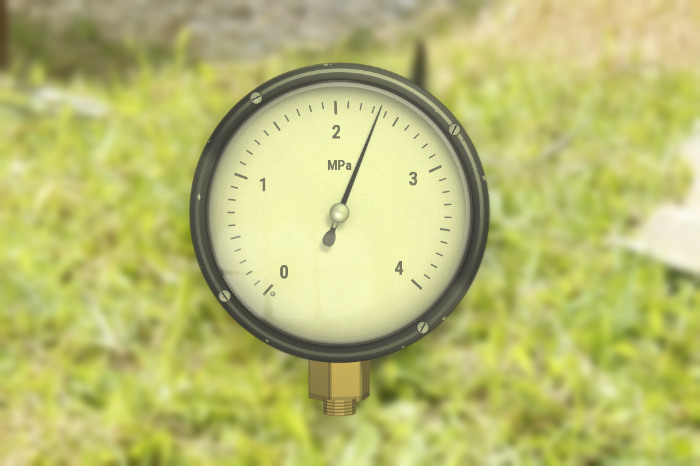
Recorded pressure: 2.35MPa
